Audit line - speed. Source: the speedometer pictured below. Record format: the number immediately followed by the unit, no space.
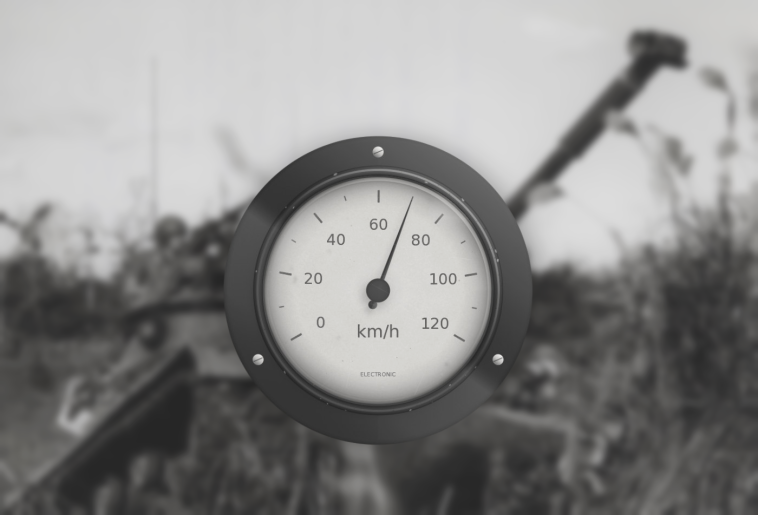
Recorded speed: 70km/h
